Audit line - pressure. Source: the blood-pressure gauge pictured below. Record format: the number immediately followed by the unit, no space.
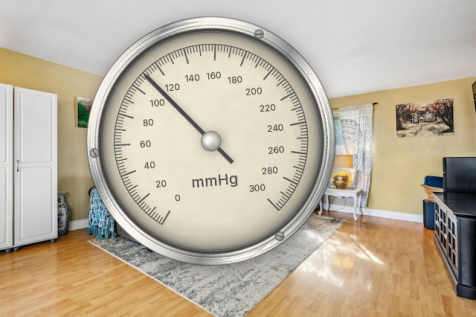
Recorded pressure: 110mmHg
